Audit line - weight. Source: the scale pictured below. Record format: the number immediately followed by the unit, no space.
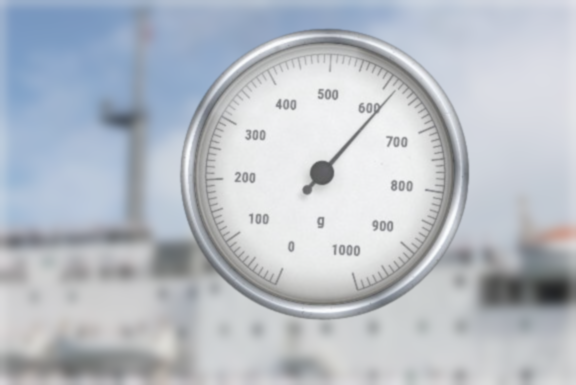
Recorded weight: 620g
